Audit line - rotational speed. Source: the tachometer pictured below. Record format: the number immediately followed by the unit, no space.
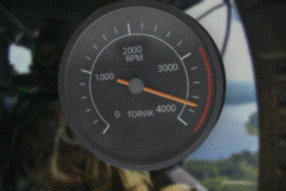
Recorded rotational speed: 3700rpm
